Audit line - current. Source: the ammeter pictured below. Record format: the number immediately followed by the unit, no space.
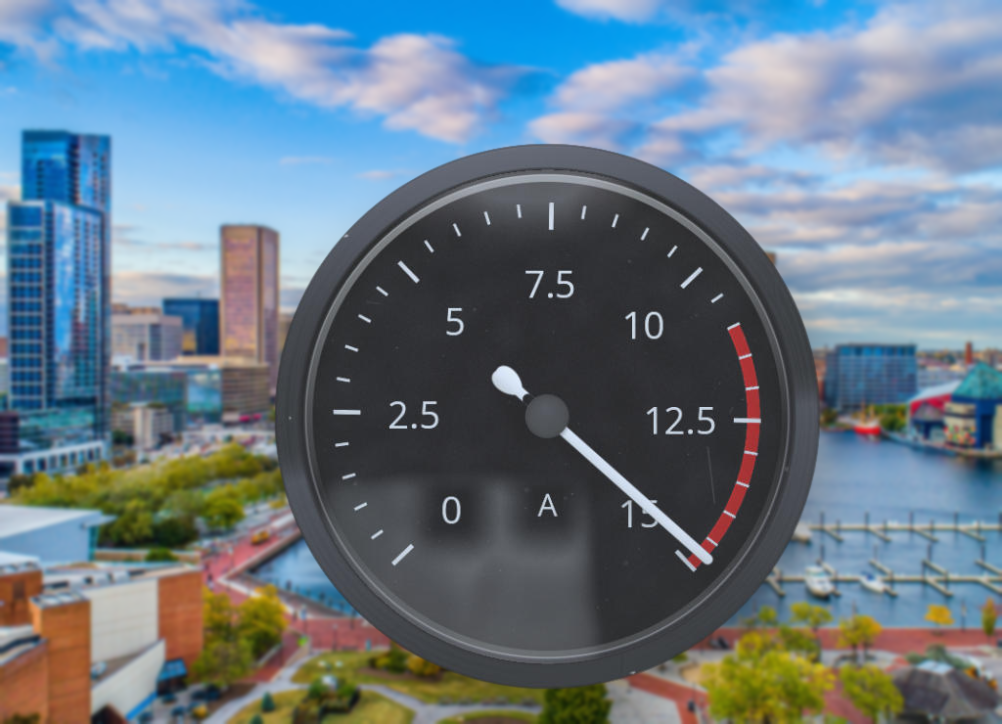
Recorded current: 14.75A
